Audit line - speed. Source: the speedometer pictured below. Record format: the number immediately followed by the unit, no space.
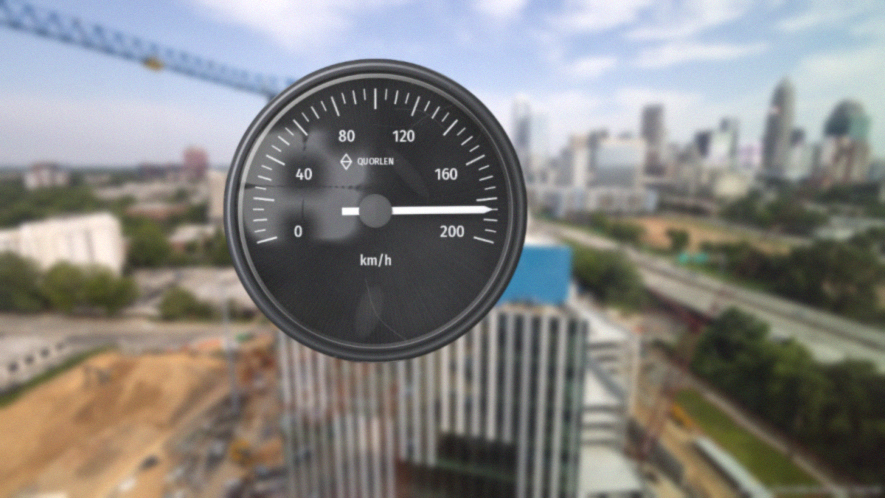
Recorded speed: 185km/h
